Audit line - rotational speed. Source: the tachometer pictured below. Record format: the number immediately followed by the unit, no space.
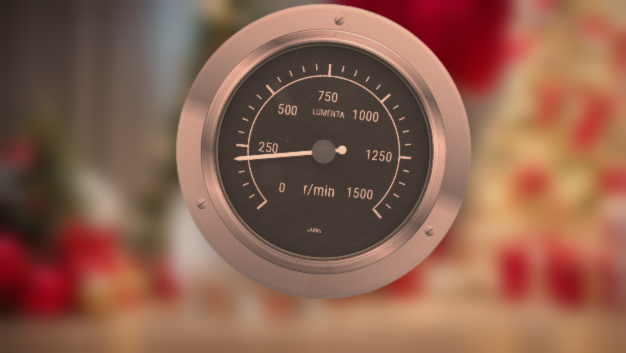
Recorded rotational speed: 200rpm
